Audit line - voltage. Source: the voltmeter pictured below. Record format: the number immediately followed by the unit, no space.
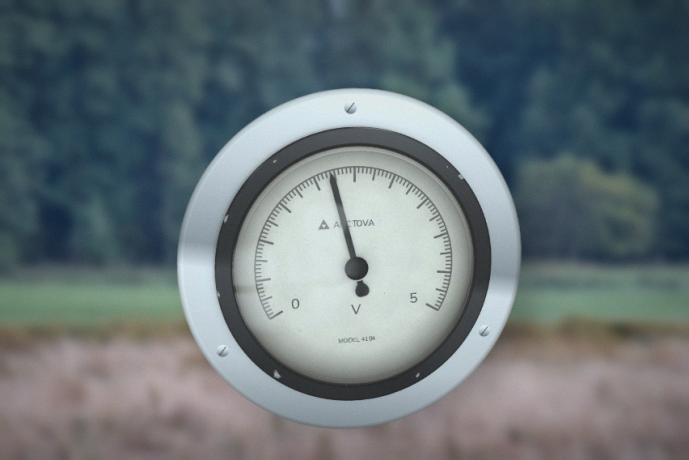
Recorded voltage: 2.2V
